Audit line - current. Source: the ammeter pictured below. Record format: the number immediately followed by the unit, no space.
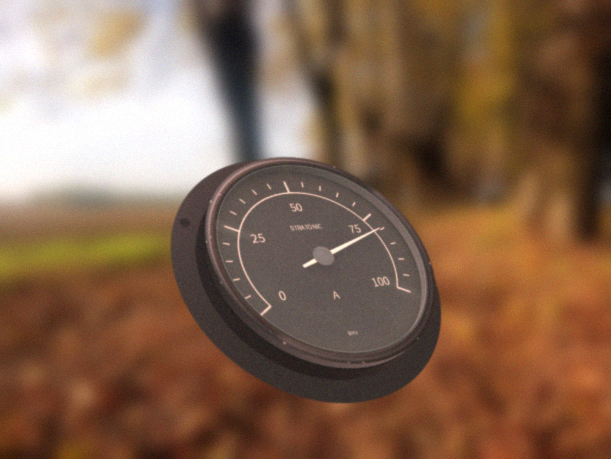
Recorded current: 80A
